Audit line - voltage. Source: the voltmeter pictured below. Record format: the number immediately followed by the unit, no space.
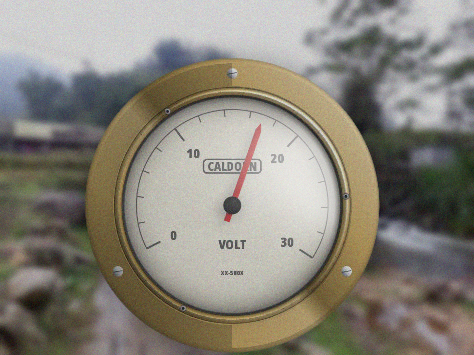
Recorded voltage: 17V
